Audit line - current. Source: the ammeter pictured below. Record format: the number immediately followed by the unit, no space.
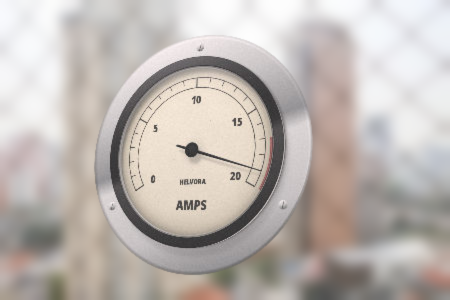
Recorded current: 19A
